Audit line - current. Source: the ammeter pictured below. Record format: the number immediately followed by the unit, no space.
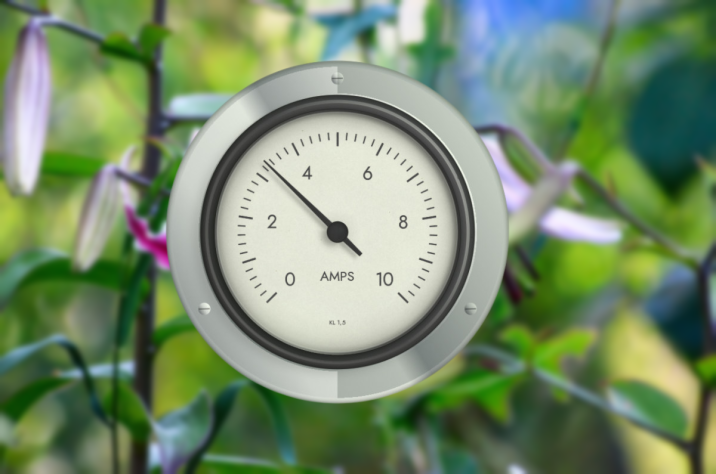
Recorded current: 3.3A
